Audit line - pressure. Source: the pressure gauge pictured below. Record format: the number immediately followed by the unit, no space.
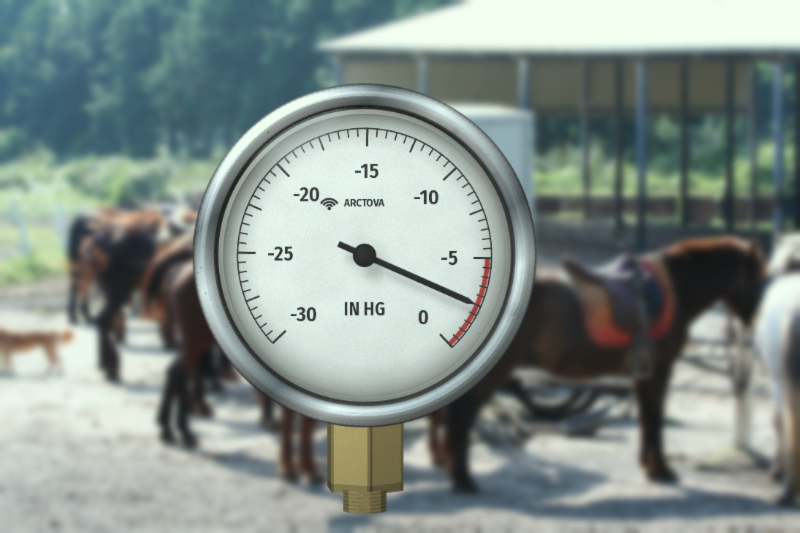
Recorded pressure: -2.5inHg
